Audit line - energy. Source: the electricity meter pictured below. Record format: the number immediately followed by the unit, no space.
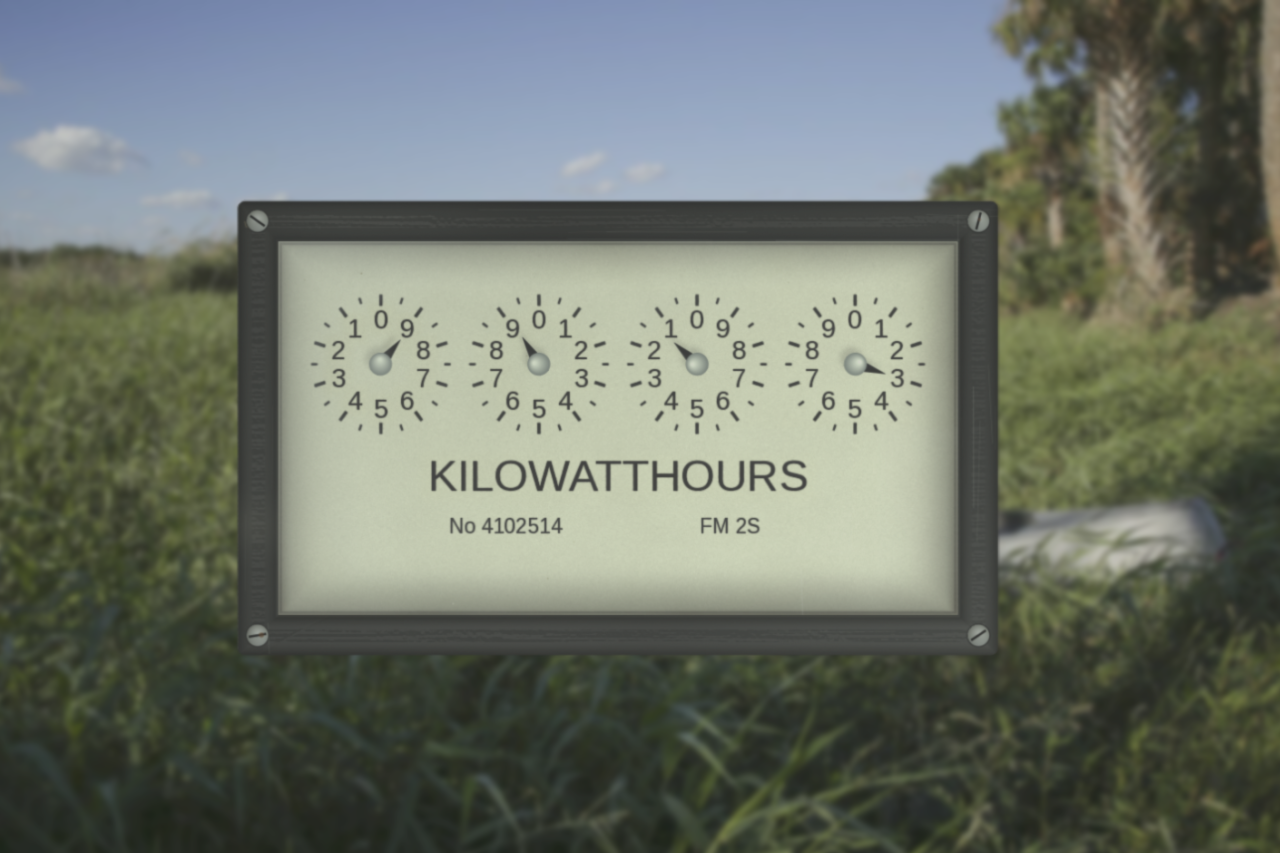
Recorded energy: 8913kWh
